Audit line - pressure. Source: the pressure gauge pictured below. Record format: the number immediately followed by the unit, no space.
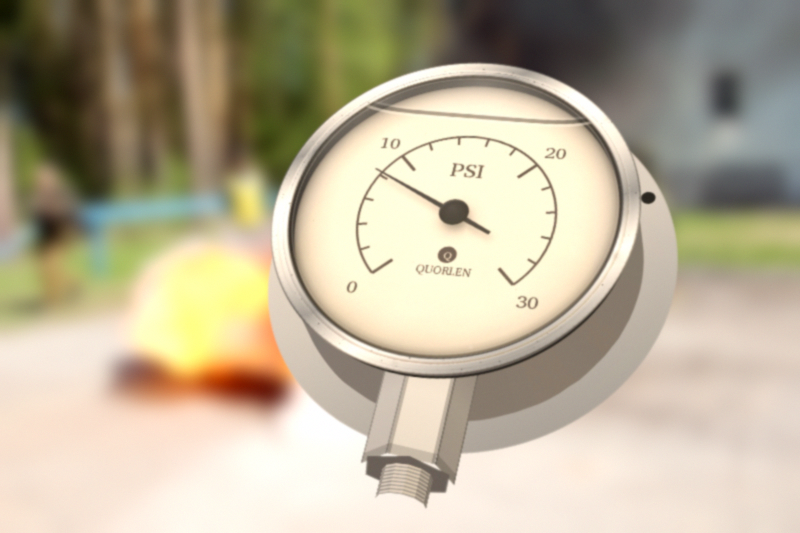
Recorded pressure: 8psi
